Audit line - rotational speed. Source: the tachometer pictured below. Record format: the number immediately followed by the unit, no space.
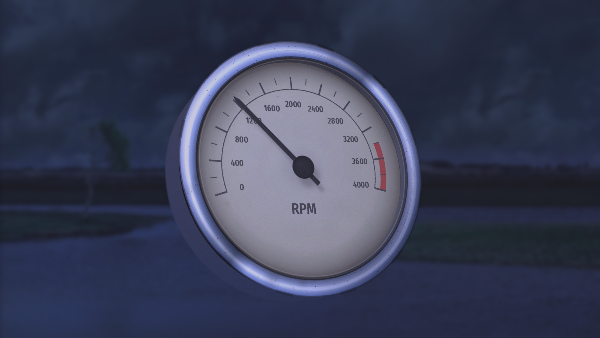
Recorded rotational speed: 1200rpm
